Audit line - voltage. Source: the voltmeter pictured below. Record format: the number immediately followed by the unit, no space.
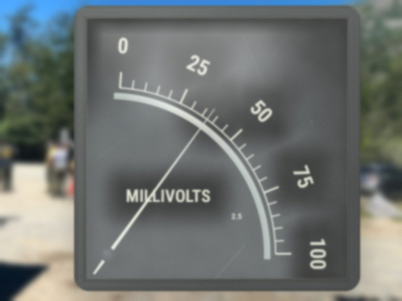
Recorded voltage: 37.5mV
